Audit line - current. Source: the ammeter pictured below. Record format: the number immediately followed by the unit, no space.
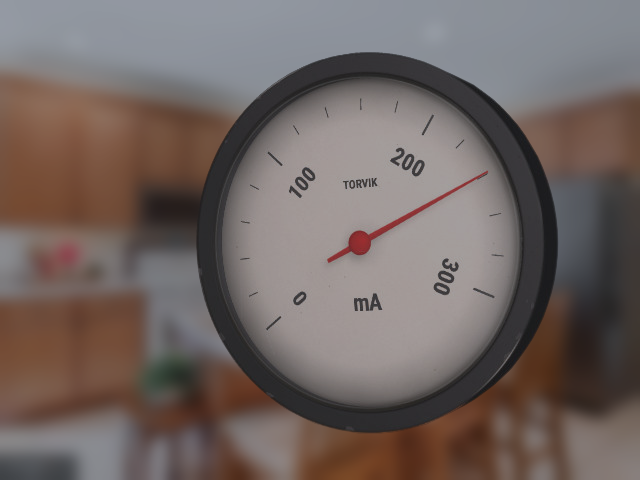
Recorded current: 240mA
